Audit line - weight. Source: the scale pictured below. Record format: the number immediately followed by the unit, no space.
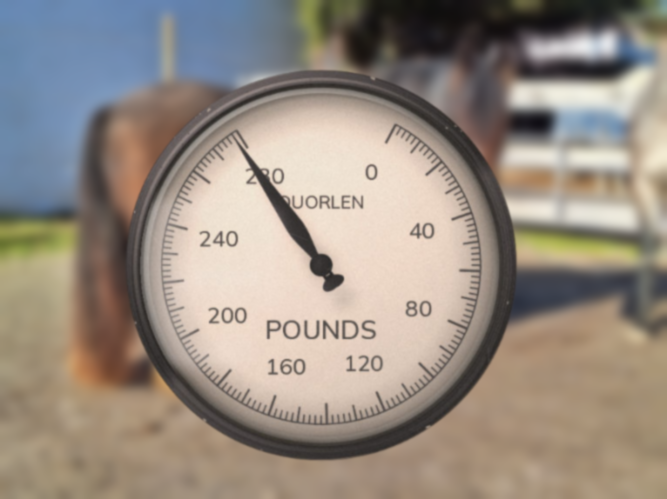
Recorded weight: 278lb
